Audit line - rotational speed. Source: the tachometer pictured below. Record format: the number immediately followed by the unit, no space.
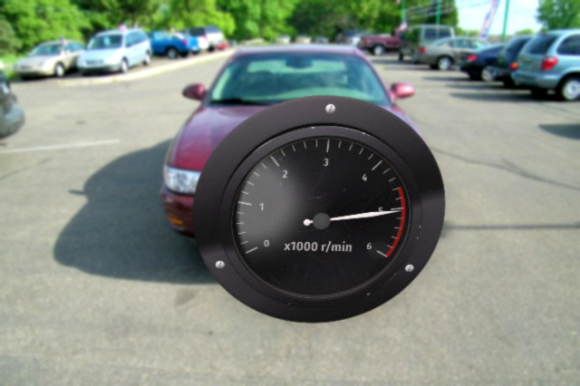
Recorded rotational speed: 5000rpm
